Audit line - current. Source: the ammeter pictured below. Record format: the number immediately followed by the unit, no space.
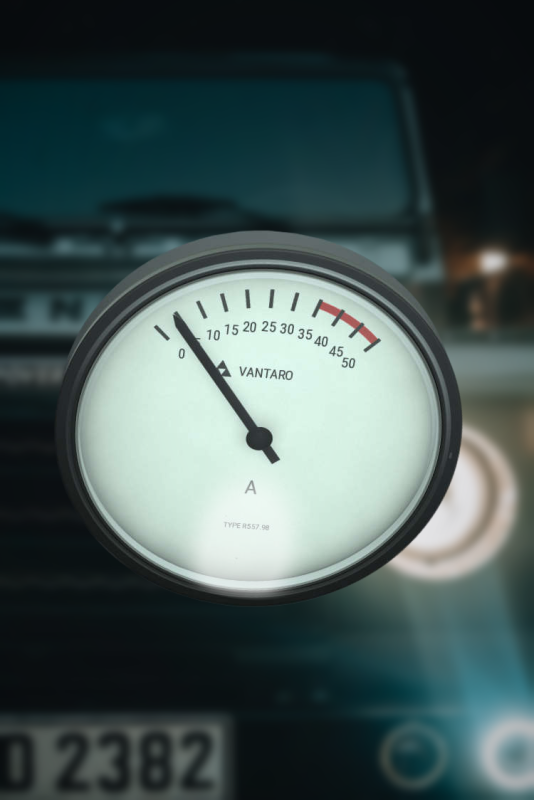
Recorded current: 5A
